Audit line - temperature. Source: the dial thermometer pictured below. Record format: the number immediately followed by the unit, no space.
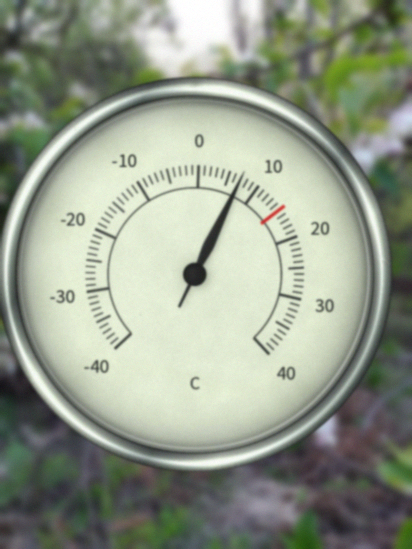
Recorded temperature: 7°C
